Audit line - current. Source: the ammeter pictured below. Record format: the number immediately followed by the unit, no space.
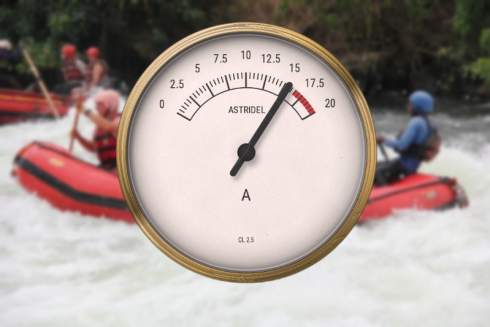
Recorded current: 15.5A
